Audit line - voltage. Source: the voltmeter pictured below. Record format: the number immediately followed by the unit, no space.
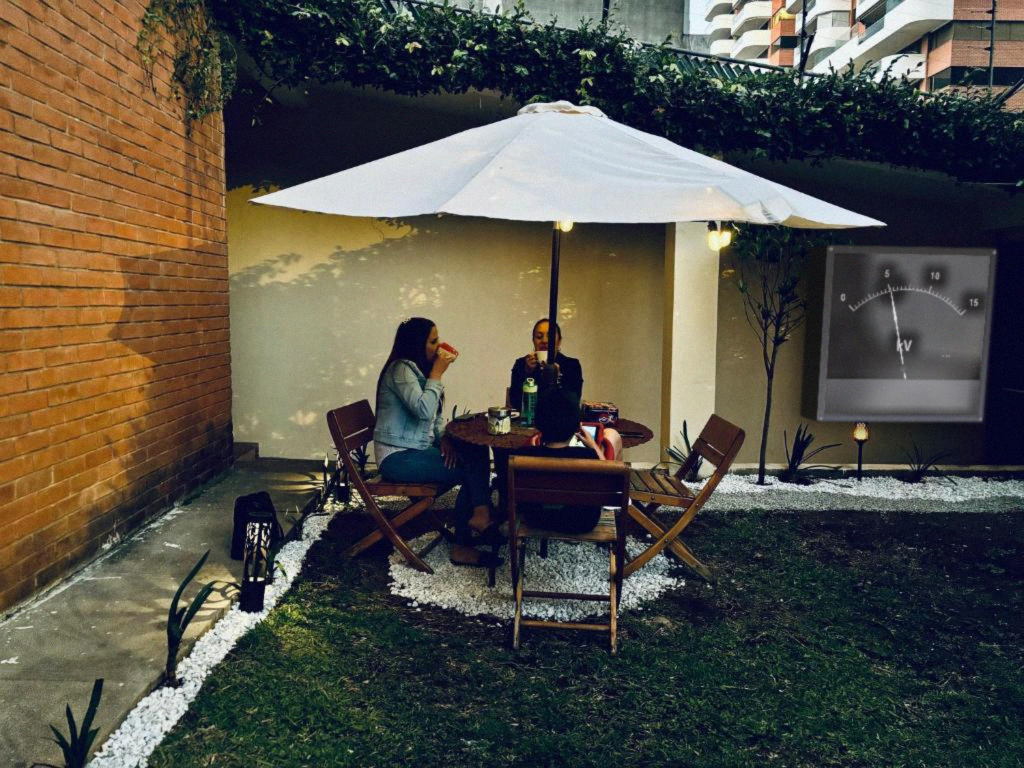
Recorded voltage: 5kV
